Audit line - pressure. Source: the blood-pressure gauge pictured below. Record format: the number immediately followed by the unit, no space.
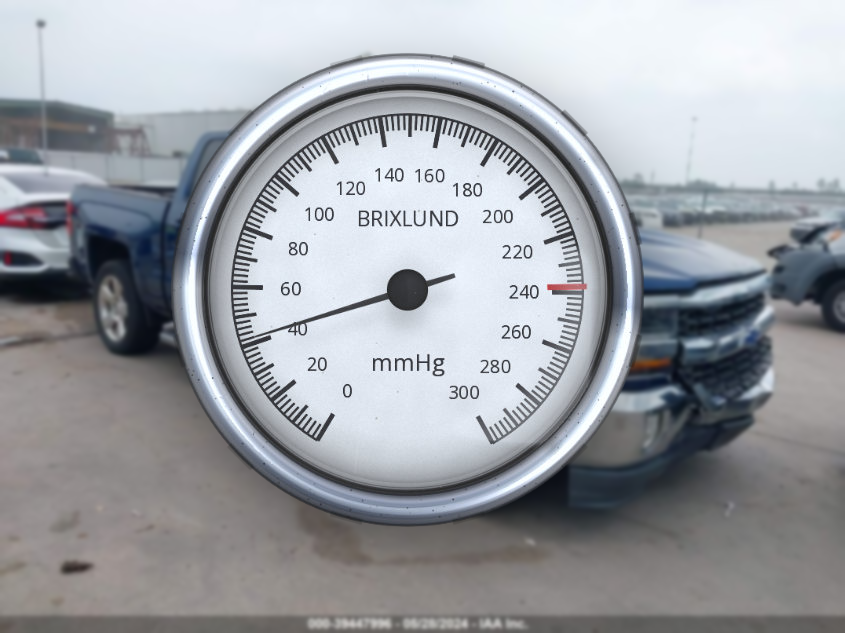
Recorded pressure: 42mmHg
